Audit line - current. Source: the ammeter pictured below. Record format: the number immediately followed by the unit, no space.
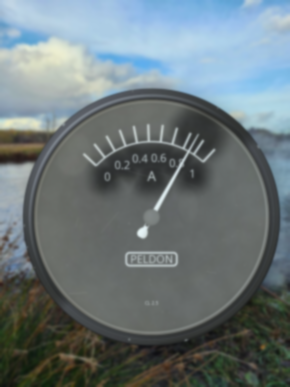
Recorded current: 0.85A
